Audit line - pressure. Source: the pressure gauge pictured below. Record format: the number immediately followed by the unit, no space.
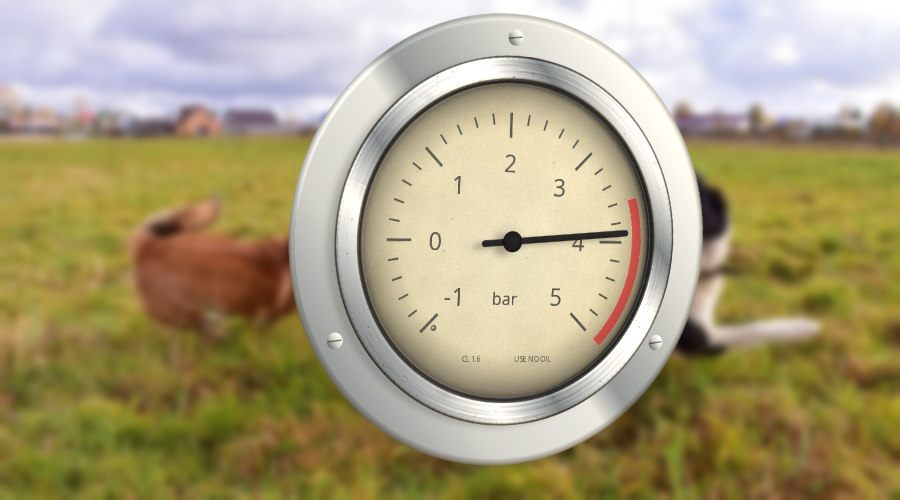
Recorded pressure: 3.9bar
